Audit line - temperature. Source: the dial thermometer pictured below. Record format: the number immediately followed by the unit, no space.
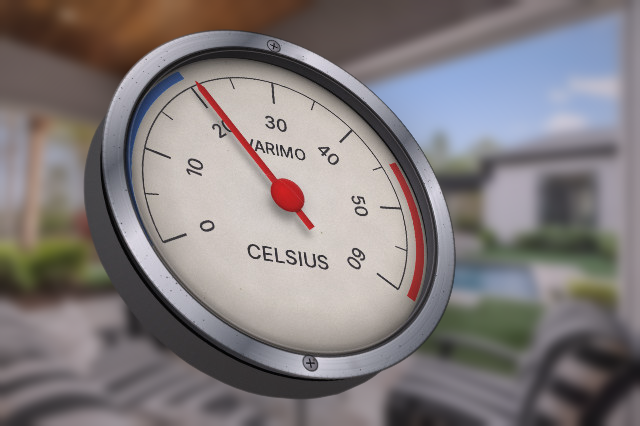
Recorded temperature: 20°C
